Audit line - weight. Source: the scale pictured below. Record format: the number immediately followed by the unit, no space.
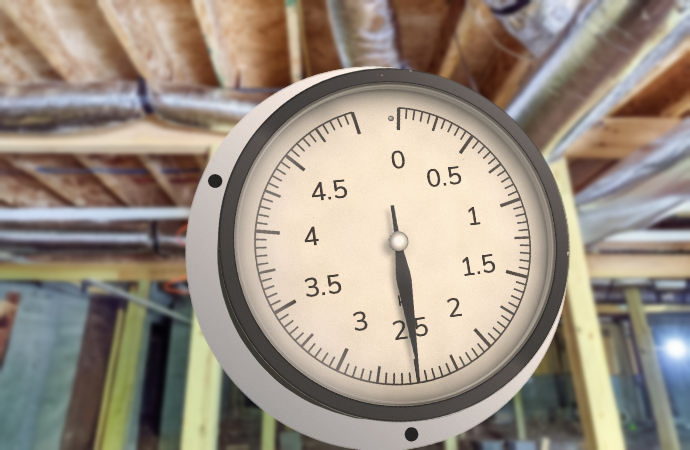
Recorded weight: 2.5kg
